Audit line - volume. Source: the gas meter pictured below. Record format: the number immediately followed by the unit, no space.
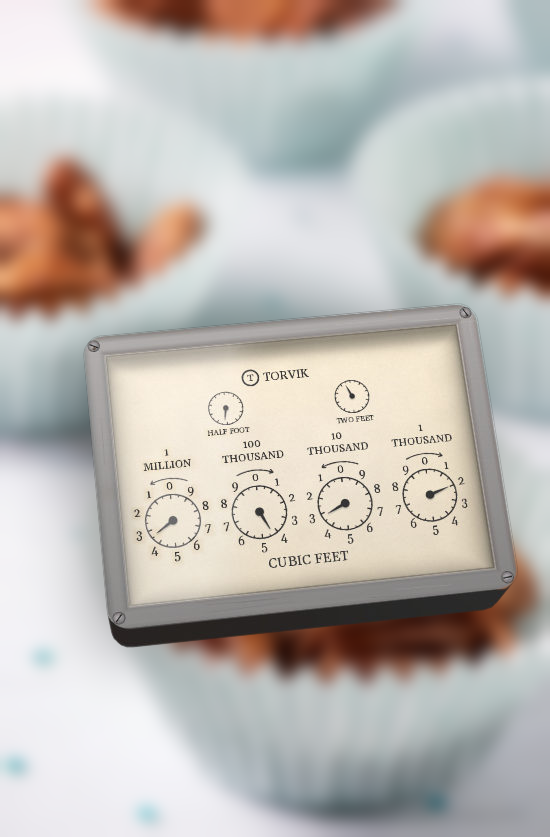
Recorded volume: 343200ft³
